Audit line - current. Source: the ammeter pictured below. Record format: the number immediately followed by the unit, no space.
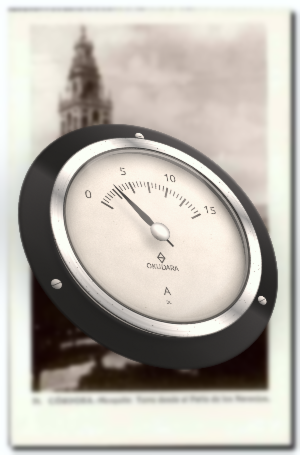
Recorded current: 2.5A
